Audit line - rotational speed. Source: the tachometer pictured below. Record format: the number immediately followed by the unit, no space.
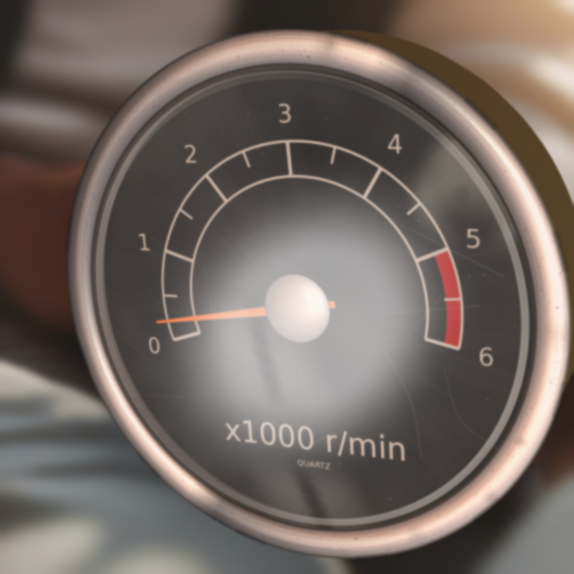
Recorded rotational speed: 250rpm
